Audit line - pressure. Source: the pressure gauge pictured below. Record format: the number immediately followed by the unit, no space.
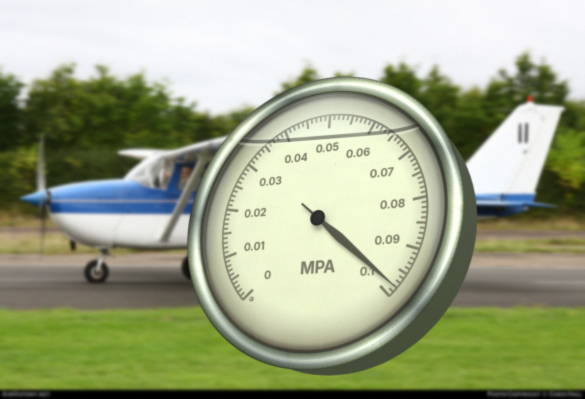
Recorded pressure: 0.098MPa
